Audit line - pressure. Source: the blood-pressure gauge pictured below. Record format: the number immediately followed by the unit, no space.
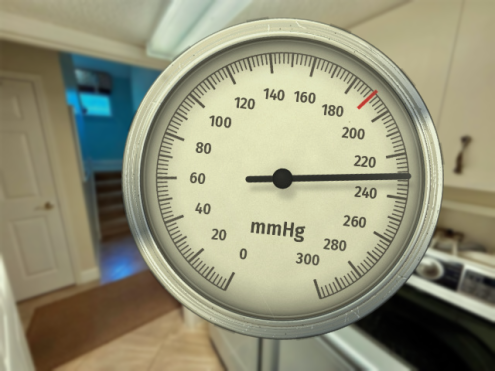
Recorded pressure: 230mmHg
